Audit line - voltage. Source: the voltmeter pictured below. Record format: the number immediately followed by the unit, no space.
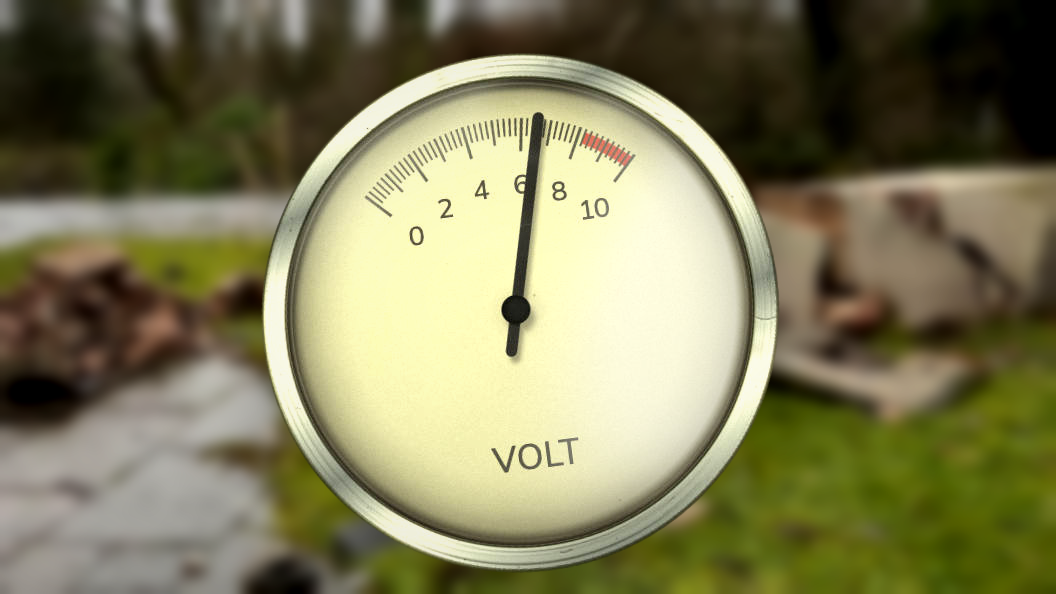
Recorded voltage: 6.6V
